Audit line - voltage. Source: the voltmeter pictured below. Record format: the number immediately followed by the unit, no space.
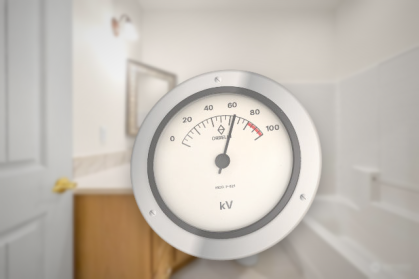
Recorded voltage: 65kV
